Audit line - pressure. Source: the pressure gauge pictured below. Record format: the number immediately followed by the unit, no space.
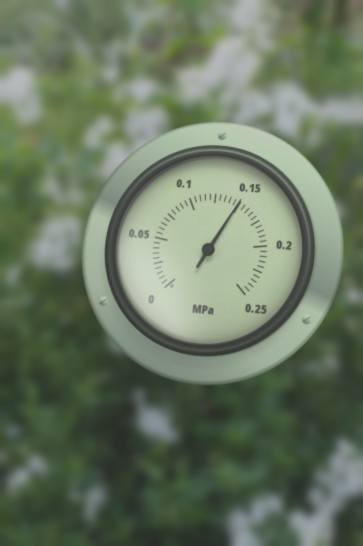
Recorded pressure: 0.15MPa
